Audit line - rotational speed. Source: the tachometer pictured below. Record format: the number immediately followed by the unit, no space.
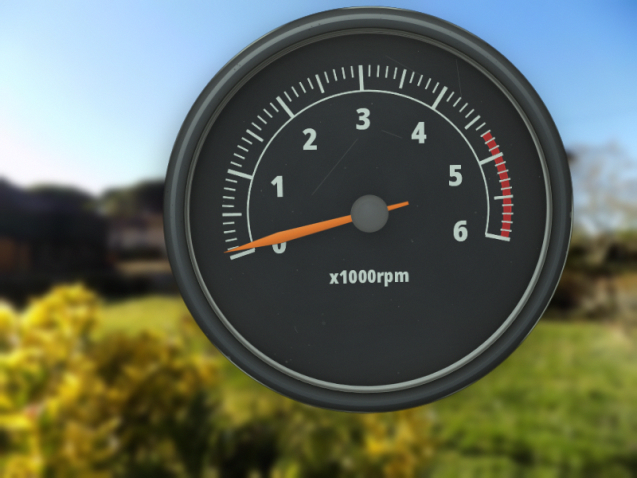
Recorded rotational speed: 100rpm
